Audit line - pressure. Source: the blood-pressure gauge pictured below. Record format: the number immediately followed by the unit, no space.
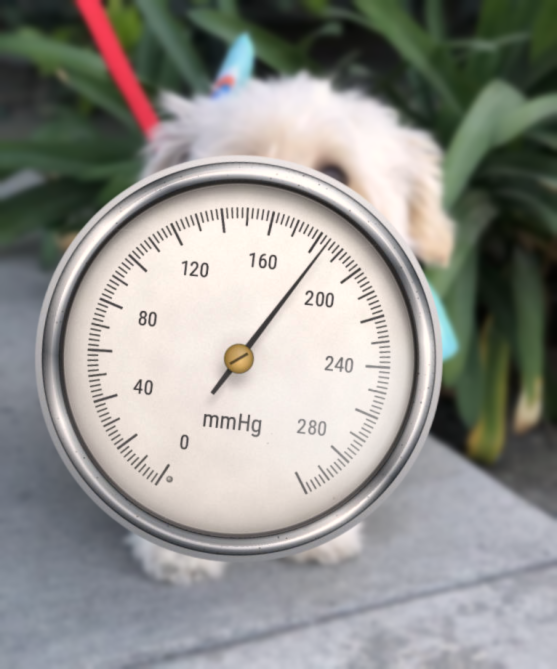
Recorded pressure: 184mmHg
